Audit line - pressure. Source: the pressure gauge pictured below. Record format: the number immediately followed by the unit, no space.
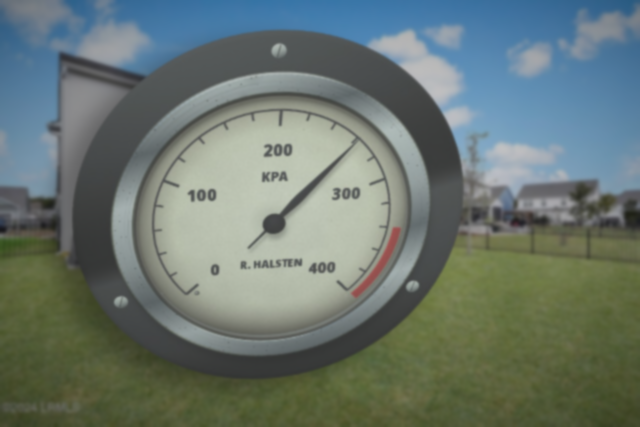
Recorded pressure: 260kPa
